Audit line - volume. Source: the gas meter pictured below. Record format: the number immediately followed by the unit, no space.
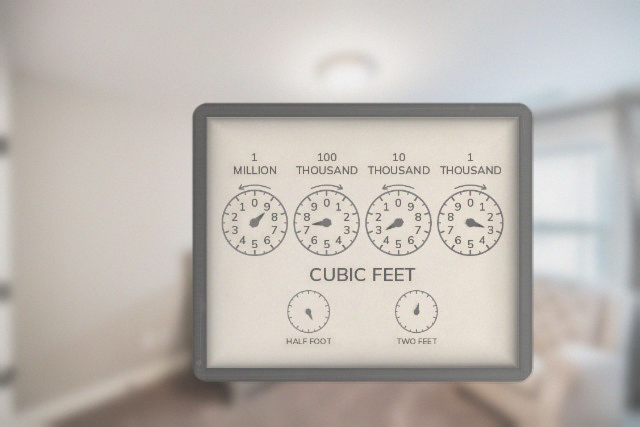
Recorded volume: 873300ft³
